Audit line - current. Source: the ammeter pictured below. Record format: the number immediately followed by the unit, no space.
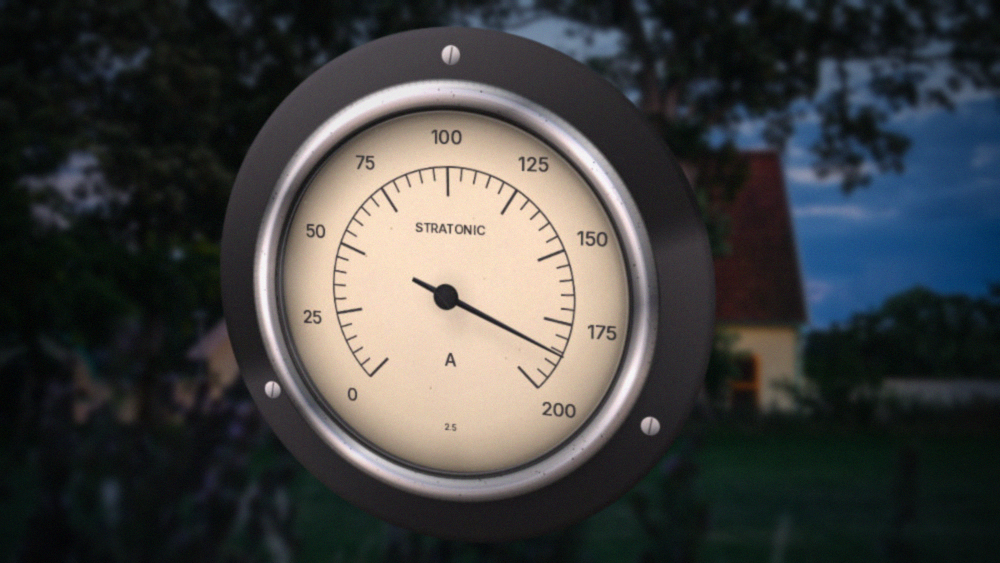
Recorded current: 185A
